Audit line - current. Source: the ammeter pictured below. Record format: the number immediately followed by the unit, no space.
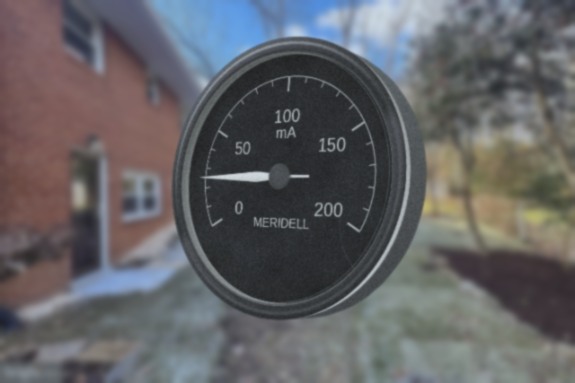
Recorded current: 25mA
